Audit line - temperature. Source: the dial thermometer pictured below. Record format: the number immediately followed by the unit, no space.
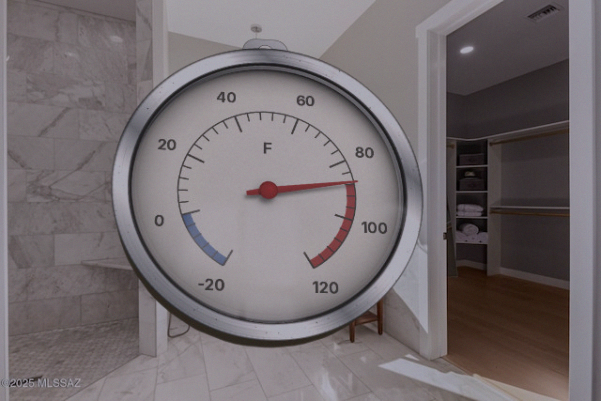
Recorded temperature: 88°F
